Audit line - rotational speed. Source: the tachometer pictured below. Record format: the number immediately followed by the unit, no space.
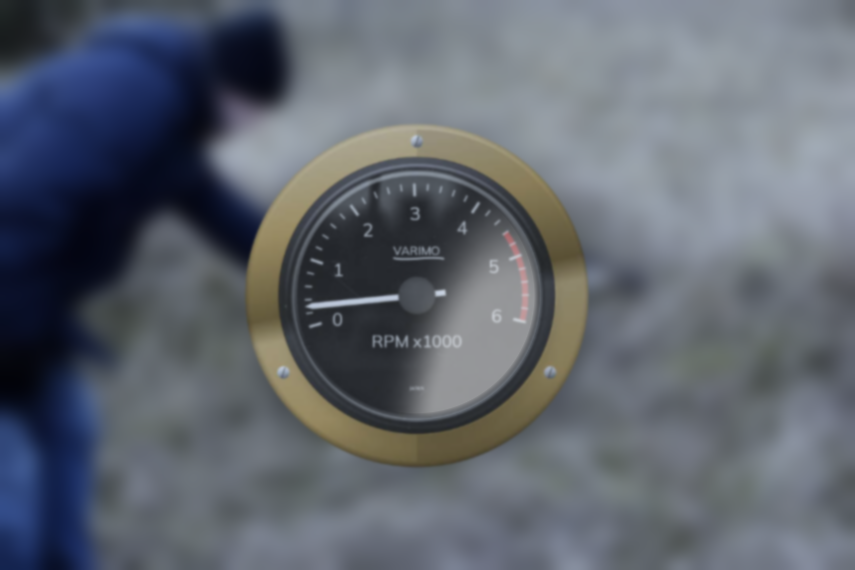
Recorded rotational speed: 300rpm
